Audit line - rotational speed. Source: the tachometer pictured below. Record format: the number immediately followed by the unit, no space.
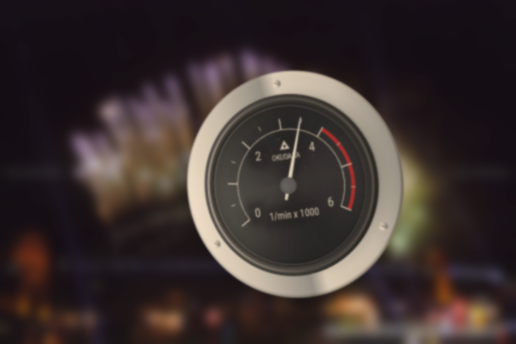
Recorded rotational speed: 3500rpm
